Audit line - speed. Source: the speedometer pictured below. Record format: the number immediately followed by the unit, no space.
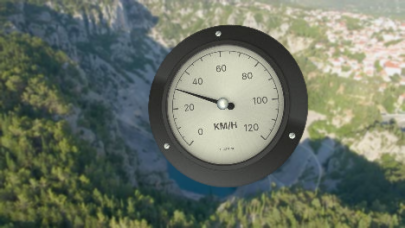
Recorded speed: 30km/h
